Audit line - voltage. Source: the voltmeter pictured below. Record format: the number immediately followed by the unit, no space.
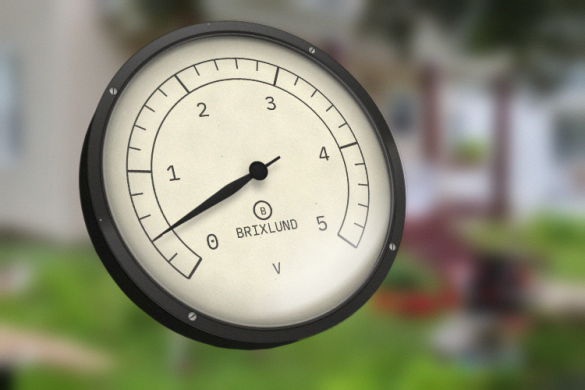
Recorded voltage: 0.4V
